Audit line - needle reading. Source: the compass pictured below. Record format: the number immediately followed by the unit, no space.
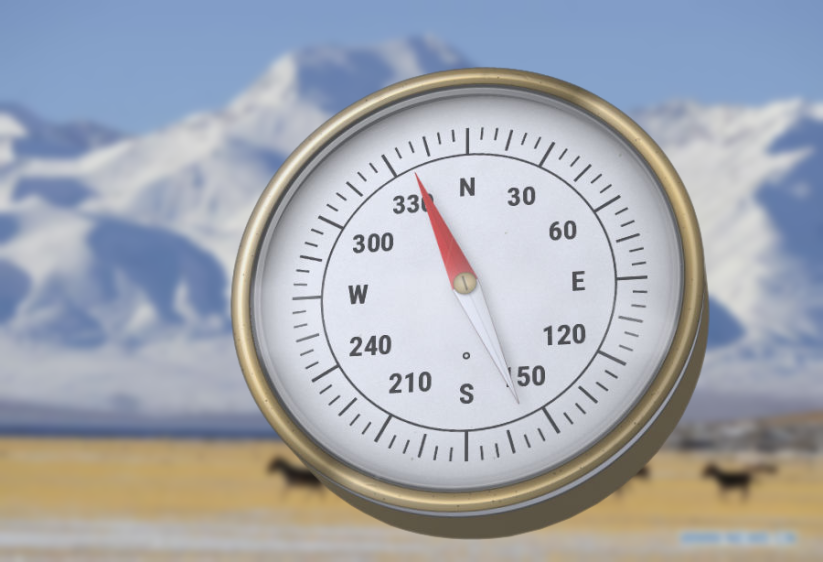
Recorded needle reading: 337.5°
